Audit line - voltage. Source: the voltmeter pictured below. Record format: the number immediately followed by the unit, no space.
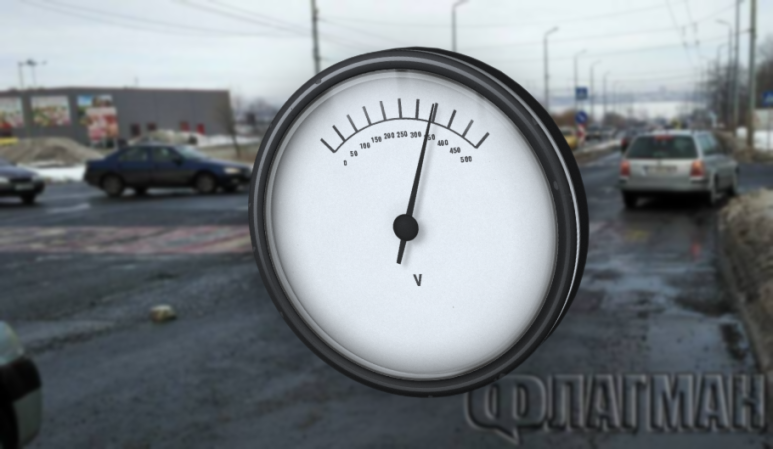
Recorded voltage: 350V
